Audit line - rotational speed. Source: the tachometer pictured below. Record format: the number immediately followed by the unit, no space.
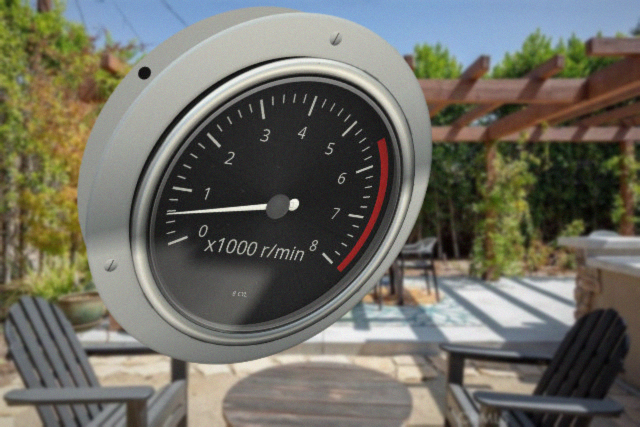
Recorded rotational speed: 600rpm
